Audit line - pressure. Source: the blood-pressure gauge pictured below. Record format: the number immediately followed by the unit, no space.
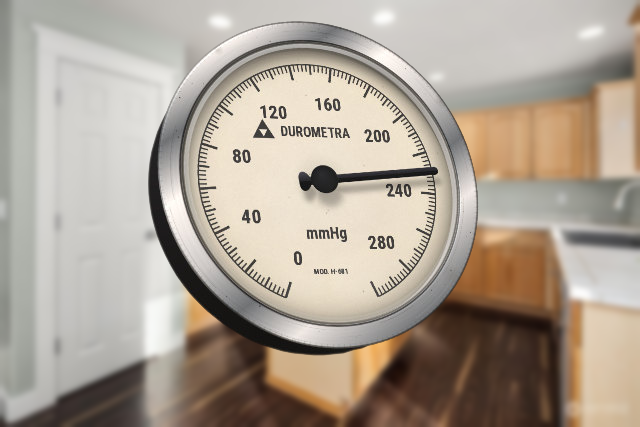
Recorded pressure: 230mmHg
